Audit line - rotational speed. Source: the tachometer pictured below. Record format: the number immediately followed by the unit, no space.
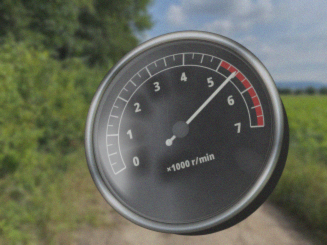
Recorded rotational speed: 5500rpm
